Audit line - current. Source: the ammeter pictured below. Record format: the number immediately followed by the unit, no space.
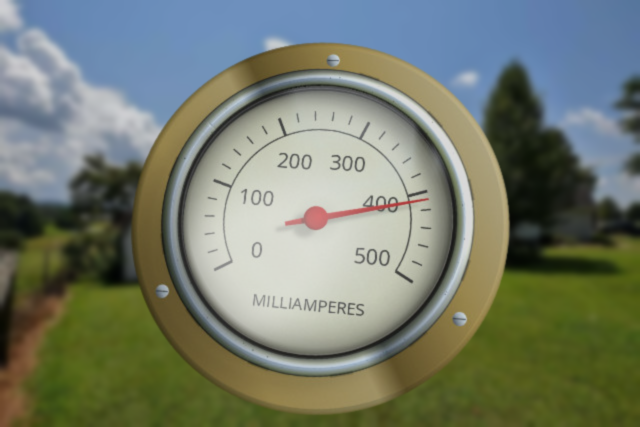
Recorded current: 410mA
